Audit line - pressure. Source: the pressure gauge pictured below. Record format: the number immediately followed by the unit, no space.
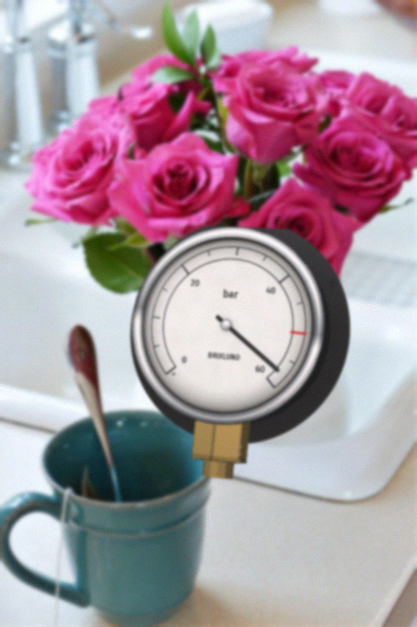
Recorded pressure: 57.5bar
